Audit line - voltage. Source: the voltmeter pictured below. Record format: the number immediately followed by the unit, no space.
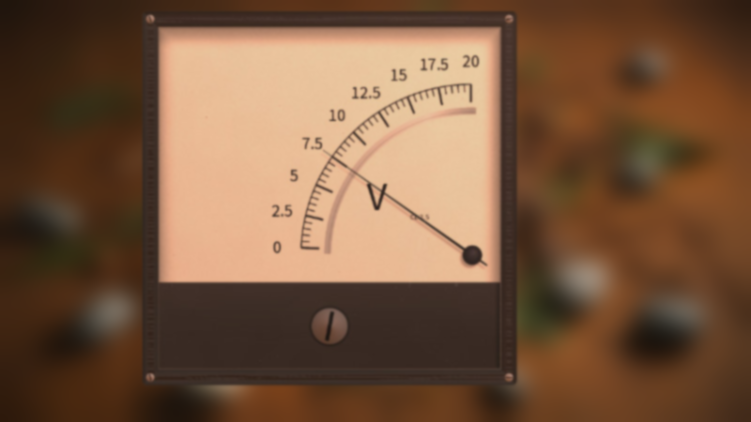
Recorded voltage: 7.5V
